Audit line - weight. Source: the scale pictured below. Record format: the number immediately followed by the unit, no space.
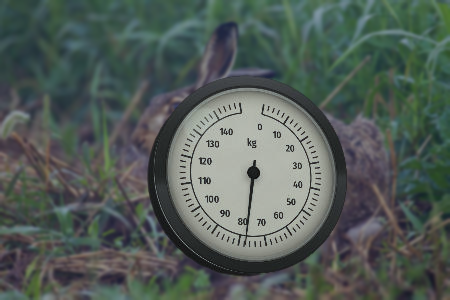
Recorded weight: 78kg
